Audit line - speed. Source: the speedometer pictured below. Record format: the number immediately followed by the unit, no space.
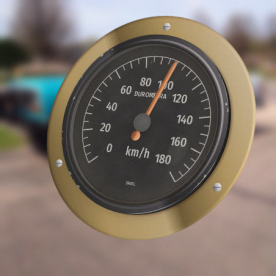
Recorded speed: 100km/h
